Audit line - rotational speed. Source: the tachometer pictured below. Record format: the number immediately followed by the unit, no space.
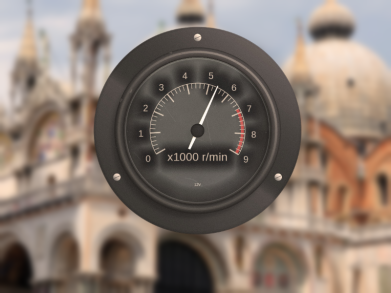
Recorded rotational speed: 5400rpm
